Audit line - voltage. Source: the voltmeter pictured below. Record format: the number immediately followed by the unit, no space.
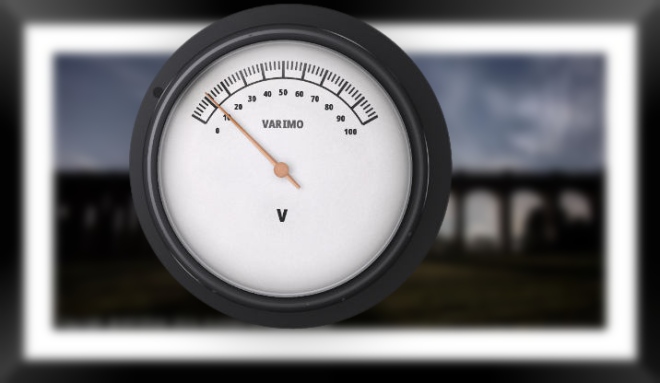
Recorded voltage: 12V
